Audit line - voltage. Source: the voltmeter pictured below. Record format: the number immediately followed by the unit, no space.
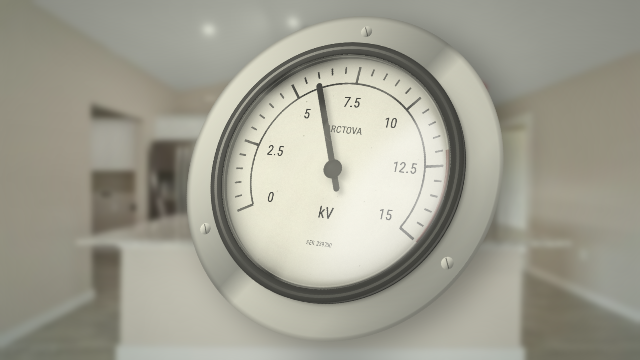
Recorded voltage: 6kV
